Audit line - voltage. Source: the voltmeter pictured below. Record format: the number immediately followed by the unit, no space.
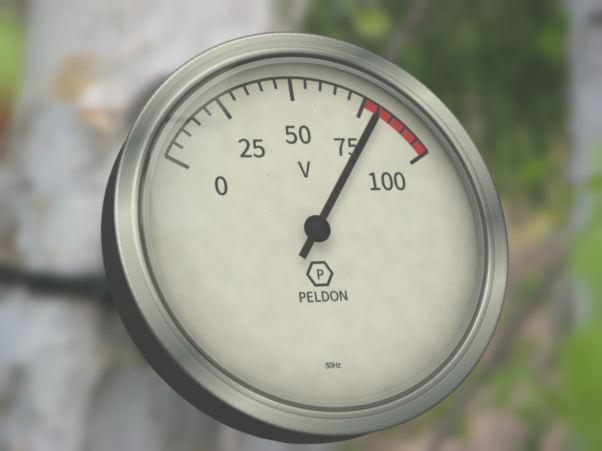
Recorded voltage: 80V
